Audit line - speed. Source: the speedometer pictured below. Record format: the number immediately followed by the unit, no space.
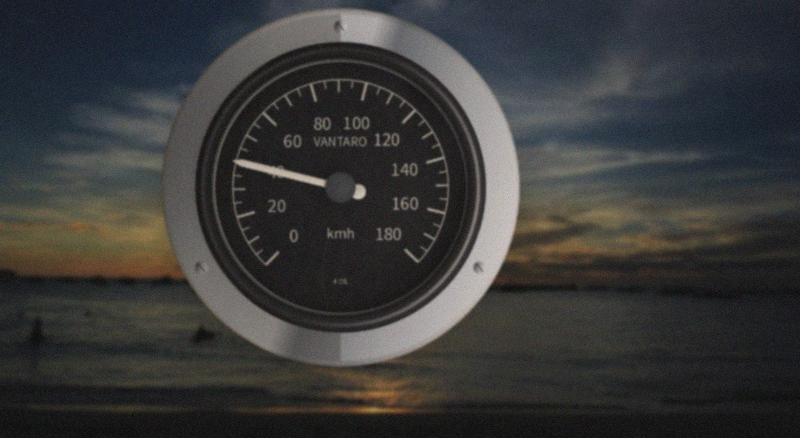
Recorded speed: 40km/h
